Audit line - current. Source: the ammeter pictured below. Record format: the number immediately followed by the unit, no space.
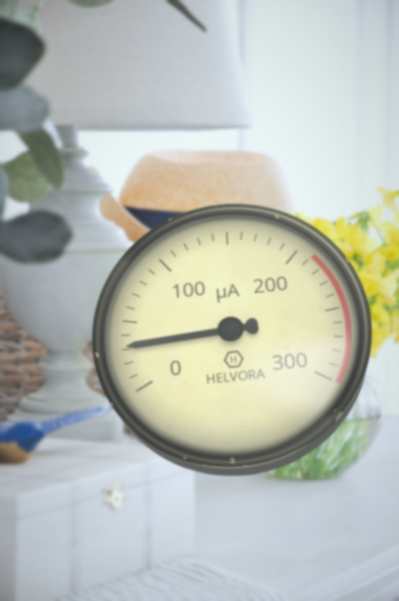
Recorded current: 30µA
